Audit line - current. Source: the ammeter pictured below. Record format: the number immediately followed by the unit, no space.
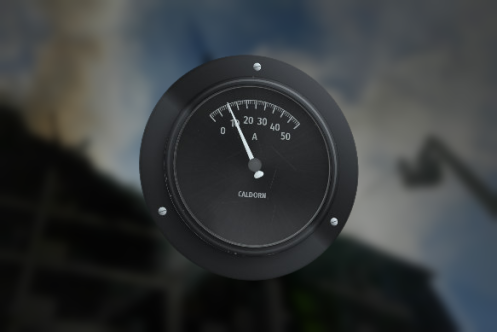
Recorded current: 10A
